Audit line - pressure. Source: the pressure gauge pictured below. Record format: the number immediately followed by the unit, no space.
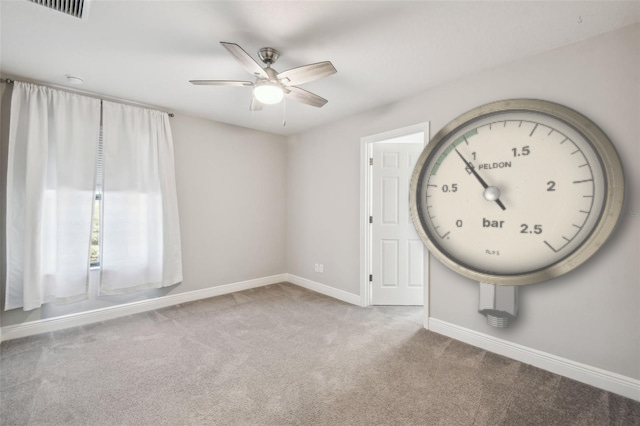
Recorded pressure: 0.9bar
